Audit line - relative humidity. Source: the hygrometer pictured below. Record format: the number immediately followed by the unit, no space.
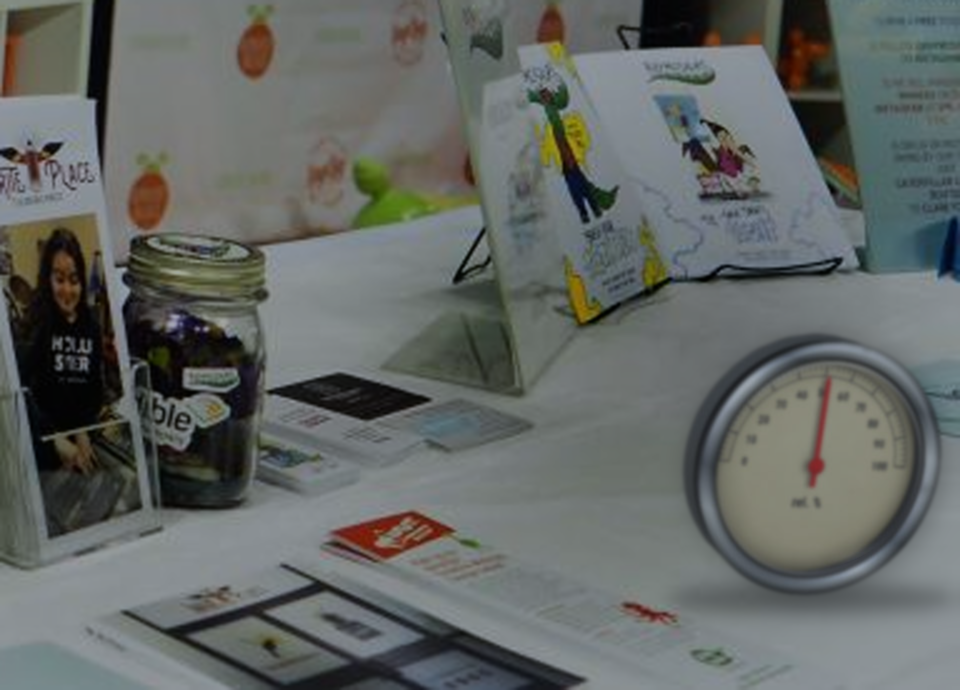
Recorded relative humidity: 50%
